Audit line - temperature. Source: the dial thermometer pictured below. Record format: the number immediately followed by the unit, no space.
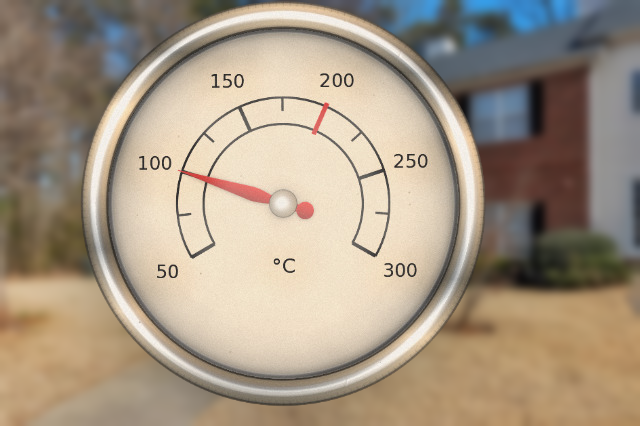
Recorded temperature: 100°C
